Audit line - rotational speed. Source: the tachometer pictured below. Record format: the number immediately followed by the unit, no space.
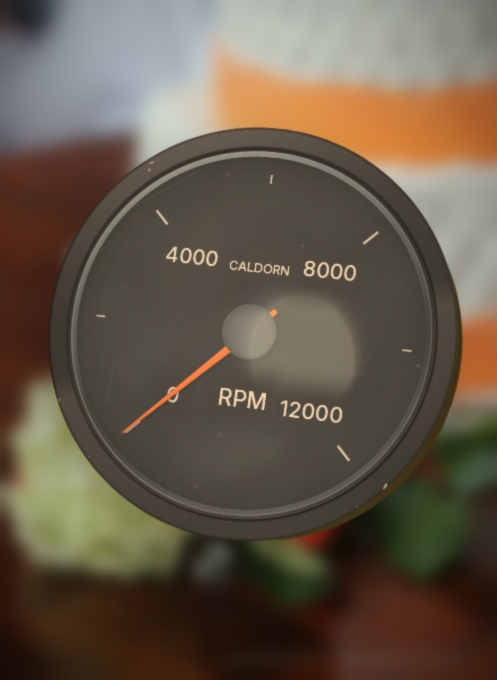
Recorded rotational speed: 0rpm
